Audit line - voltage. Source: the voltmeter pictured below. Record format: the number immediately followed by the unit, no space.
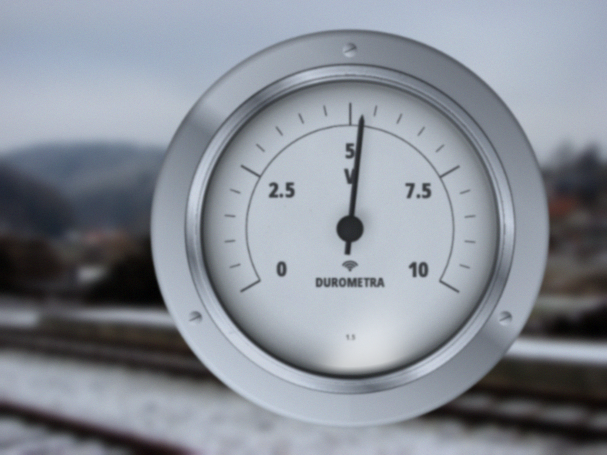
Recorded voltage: 5.25V
